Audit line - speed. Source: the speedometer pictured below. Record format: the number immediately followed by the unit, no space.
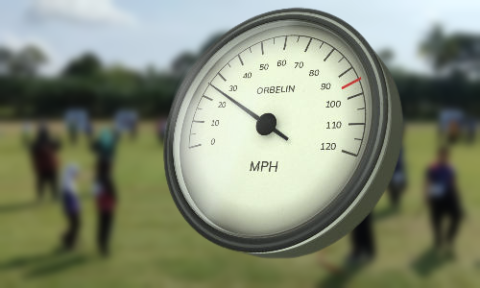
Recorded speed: 25mph
